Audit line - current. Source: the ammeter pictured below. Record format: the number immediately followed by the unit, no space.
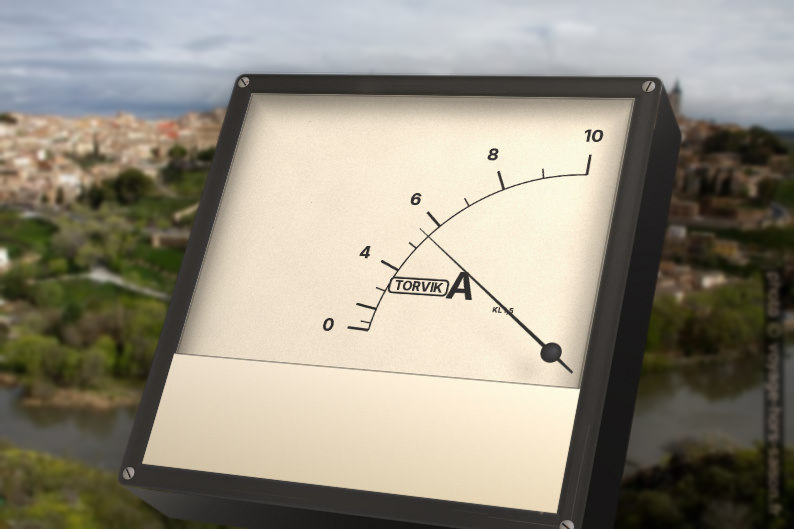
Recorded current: 5.5A
